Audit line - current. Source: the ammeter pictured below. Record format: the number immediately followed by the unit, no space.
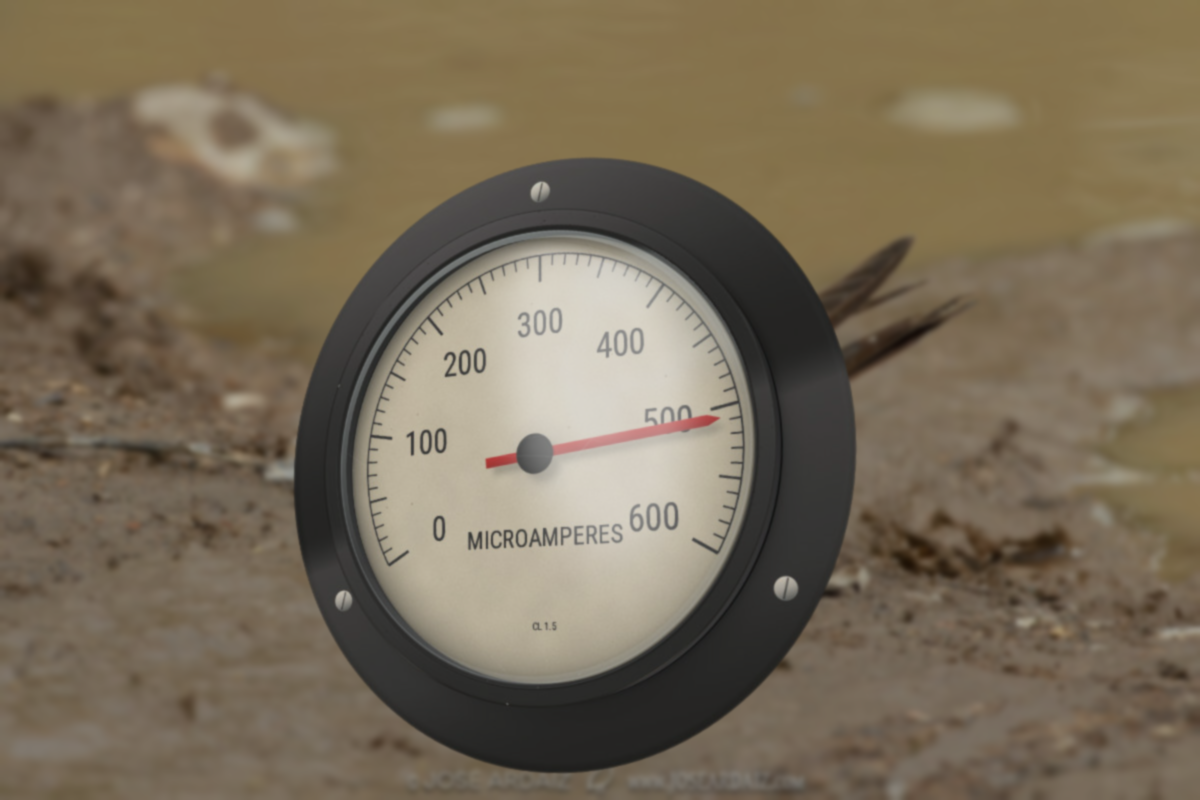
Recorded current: 510µA
